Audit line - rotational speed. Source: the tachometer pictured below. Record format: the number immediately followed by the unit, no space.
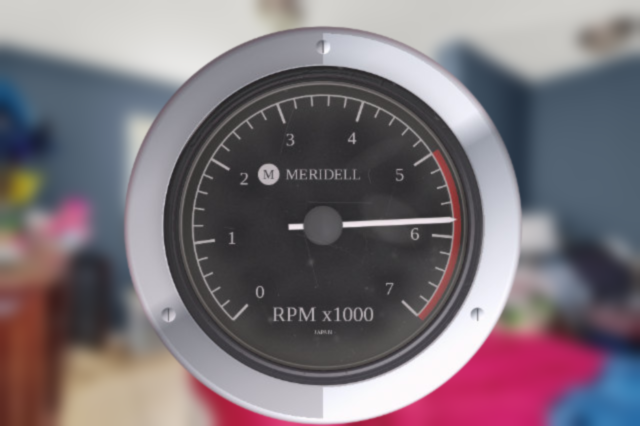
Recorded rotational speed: 5800rpm
